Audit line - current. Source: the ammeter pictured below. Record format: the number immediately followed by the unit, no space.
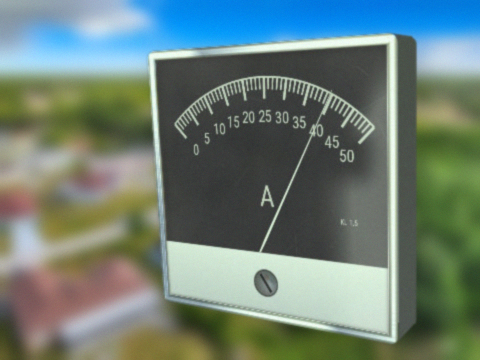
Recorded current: 40A
